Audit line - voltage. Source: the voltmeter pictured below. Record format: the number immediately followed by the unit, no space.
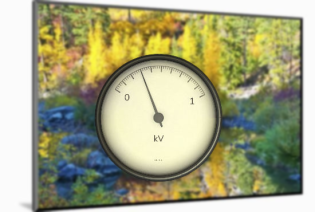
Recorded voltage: 0.3kV
